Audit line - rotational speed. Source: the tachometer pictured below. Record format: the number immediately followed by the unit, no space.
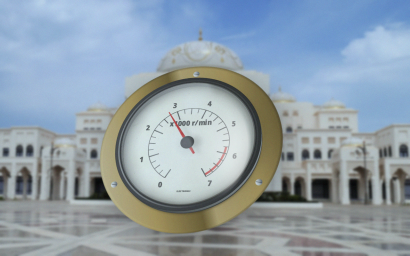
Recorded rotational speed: 2750rpm
